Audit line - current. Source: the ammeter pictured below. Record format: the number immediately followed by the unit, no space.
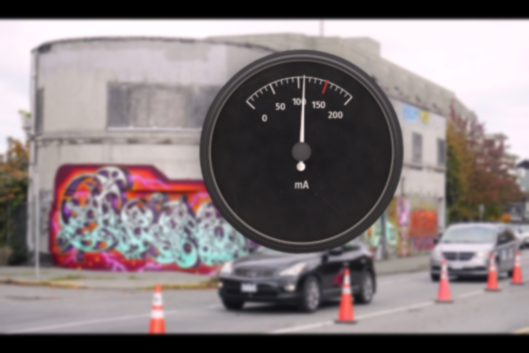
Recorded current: 110mA
